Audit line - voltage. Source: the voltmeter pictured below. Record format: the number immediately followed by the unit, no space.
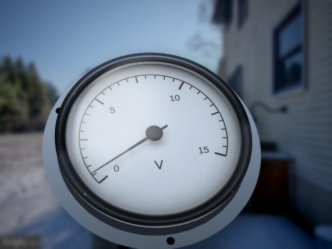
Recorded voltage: 0.5V
